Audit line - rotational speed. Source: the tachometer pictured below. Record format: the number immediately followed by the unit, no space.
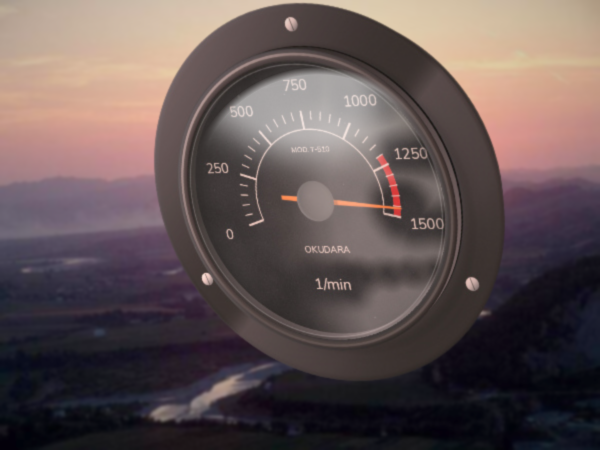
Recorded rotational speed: 1450rpm
